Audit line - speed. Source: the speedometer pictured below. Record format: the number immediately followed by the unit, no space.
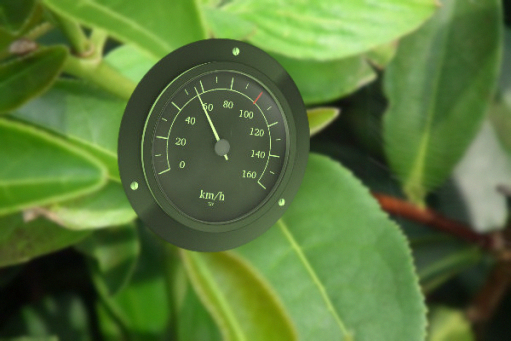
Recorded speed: 55km/h
